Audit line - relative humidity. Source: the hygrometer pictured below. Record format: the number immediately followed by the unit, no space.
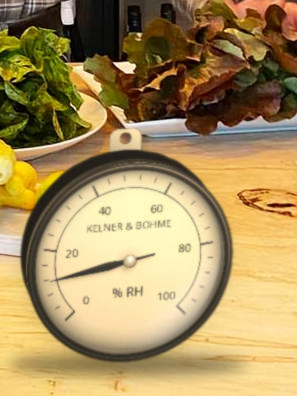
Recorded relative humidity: 12%
